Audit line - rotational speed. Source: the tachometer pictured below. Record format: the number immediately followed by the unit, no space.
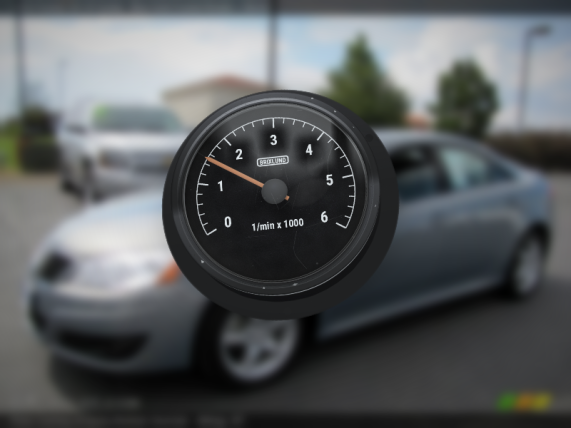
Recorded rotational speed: 1500rpm
